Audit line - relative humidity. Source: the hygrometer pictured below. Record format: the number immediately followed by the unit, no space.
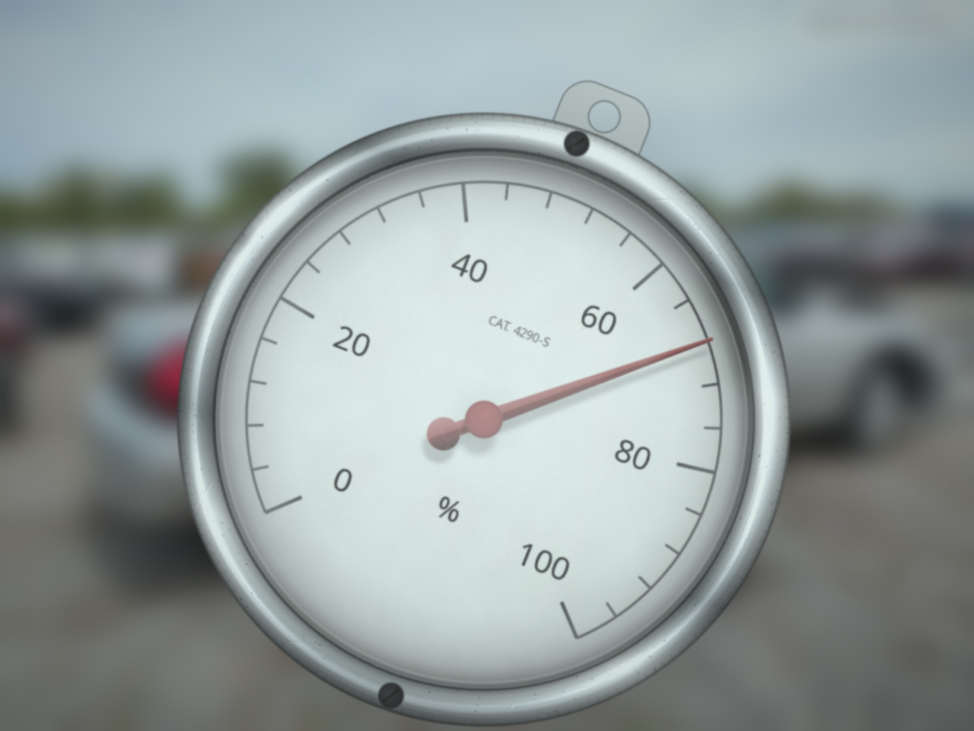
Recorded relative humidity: 68%
